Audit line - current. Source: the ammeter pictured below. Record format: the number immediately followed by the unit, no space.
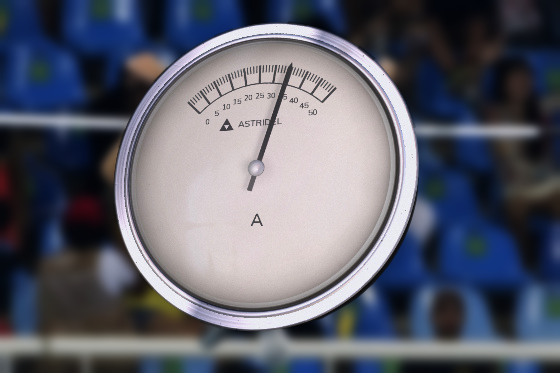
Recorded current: 35A
